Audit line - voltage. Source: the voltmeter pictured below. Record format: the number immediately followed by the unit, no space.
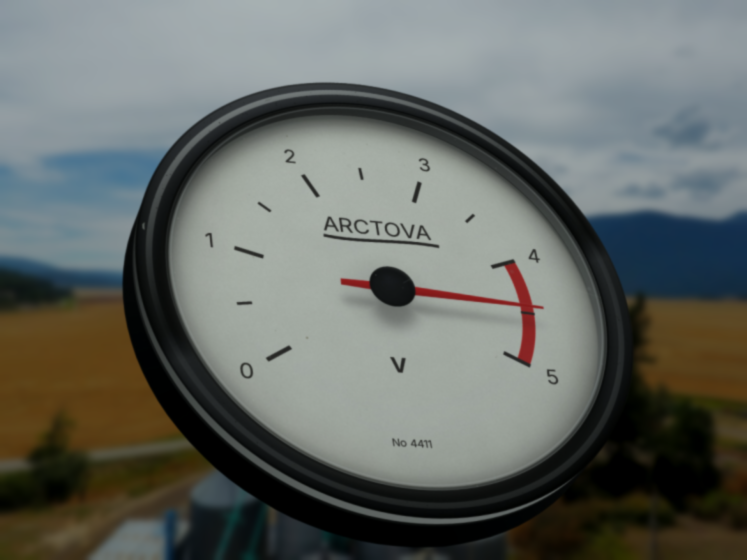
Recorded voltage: 4.5V
